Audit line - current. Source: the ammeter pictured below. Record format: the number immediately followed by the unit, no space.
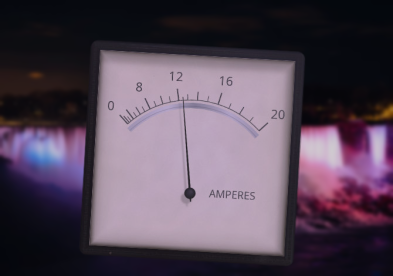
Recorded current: 12.5A
